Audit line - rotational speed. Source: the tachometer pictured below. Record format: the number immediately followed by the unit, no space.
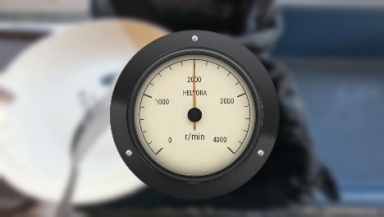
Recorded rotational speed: 2000rpm
